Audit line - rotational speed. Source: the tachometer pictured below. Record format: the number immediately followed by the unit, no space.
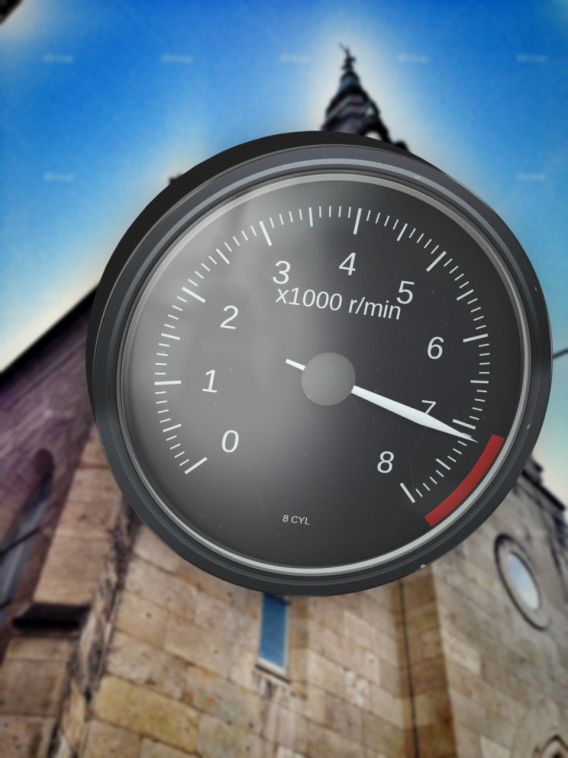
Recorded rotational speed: 7100rpm
